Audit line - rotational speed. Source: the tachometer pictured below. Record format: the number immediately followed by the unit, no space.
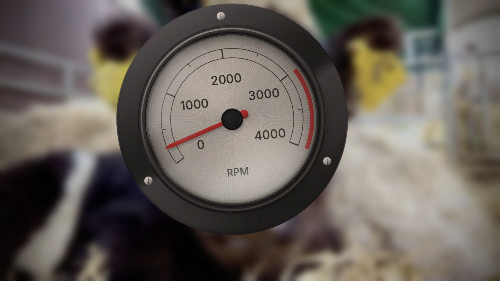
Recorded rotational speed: 250rpm
